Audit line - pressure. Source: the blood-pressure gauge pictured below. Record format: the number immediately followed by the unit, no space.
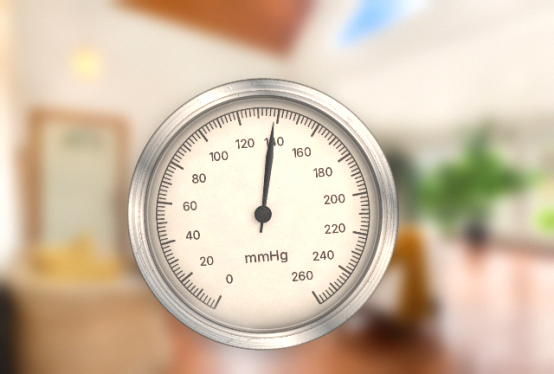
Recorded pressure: 138mmHg
